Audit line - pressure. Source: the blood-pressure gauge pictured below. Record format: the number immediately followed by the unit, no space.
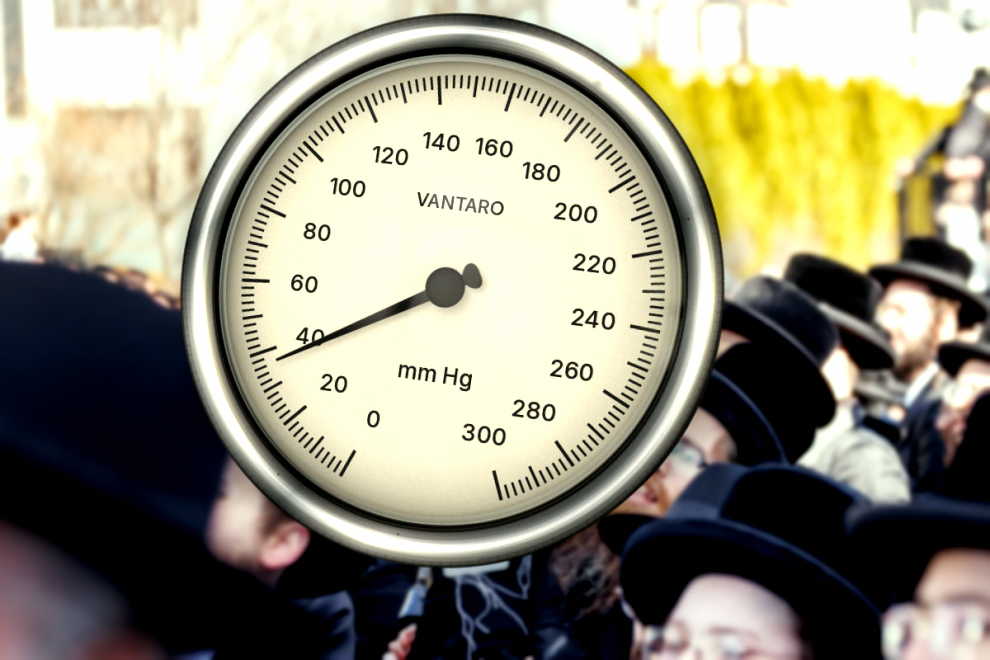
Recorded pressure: 36mmHg
